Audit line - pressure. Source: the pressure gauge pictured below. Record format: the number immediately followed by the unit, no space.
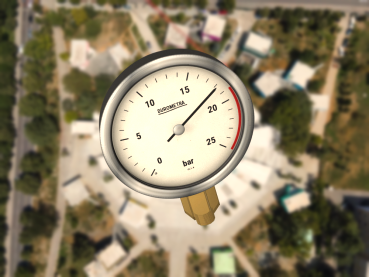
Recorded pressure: 18bar
